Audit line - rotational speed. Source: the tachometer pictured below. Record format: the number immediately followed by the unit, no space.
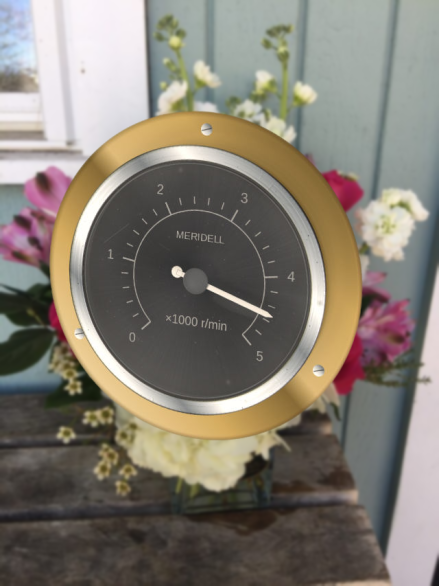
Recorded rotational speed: 4500rpm
